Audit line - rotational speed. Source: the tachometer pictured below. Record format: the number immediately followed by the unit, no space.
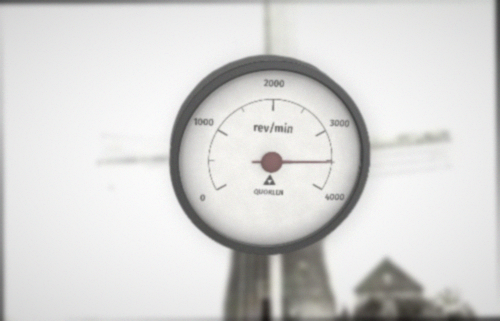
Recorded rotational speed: 3500rpm
